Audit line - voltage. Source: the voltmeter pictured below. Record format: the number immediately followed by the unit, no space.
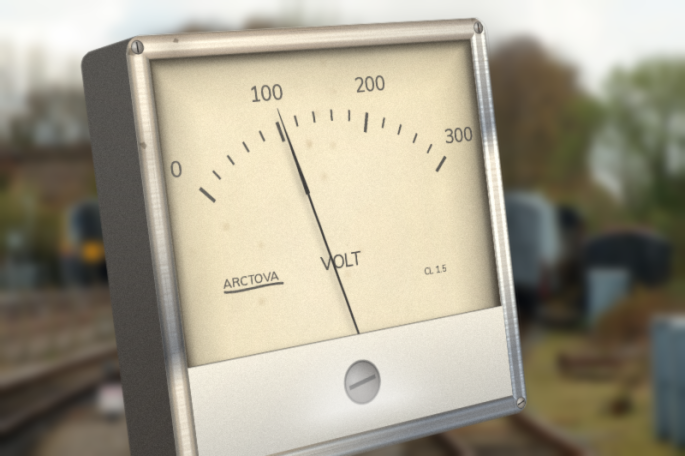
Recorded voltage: 100V
